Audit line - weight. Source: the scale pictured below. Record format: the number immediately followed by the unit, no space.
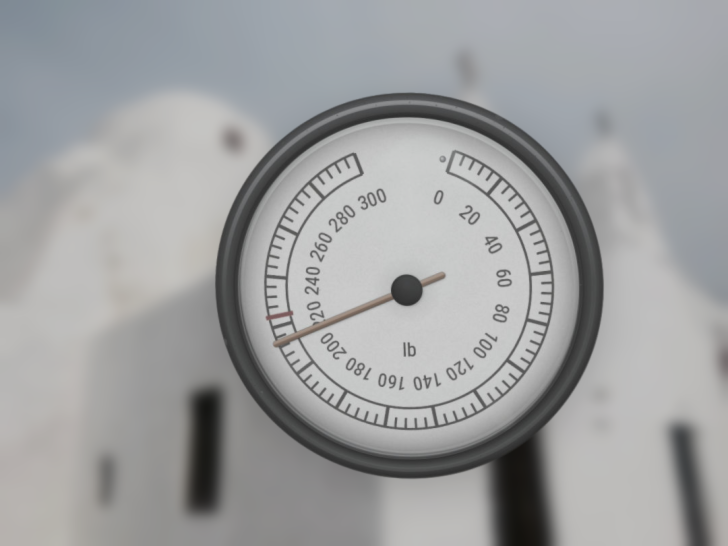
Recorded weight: 214lb
